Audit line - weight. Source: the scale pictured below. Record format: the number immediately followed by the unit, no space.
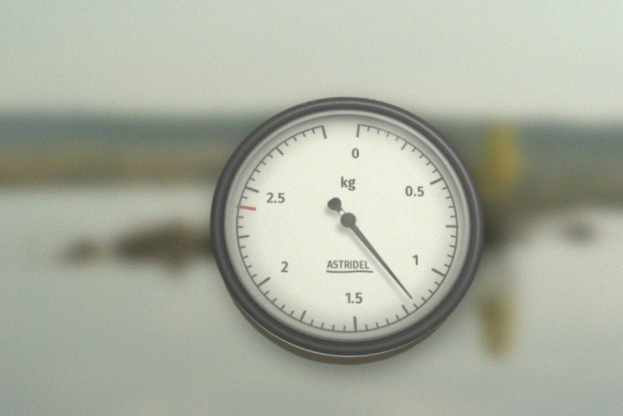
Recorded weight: 1.2kg
